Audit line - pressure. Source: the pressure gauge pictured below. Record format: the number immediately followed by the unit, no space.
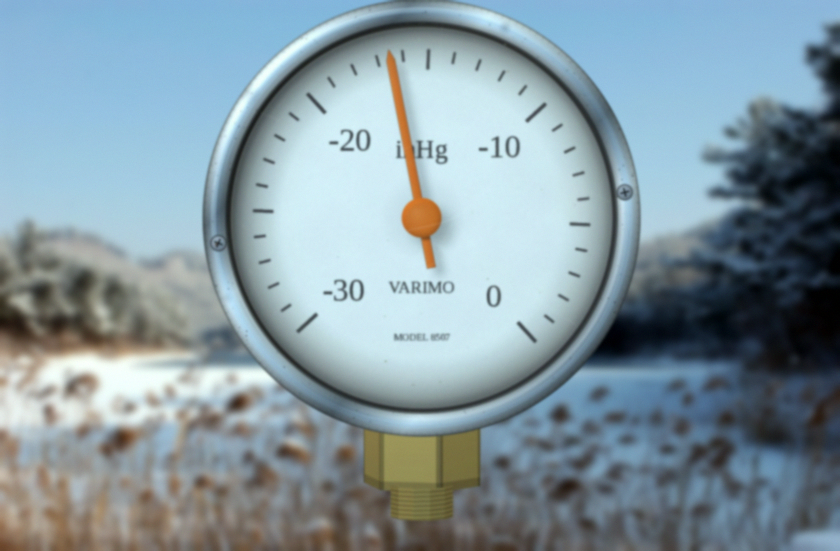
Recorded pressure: -16.5inHg
